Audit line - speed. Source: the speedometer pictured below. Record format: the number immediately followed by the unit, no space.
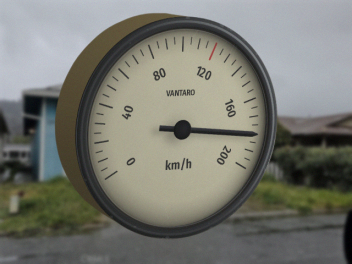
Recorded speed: 180km/h
